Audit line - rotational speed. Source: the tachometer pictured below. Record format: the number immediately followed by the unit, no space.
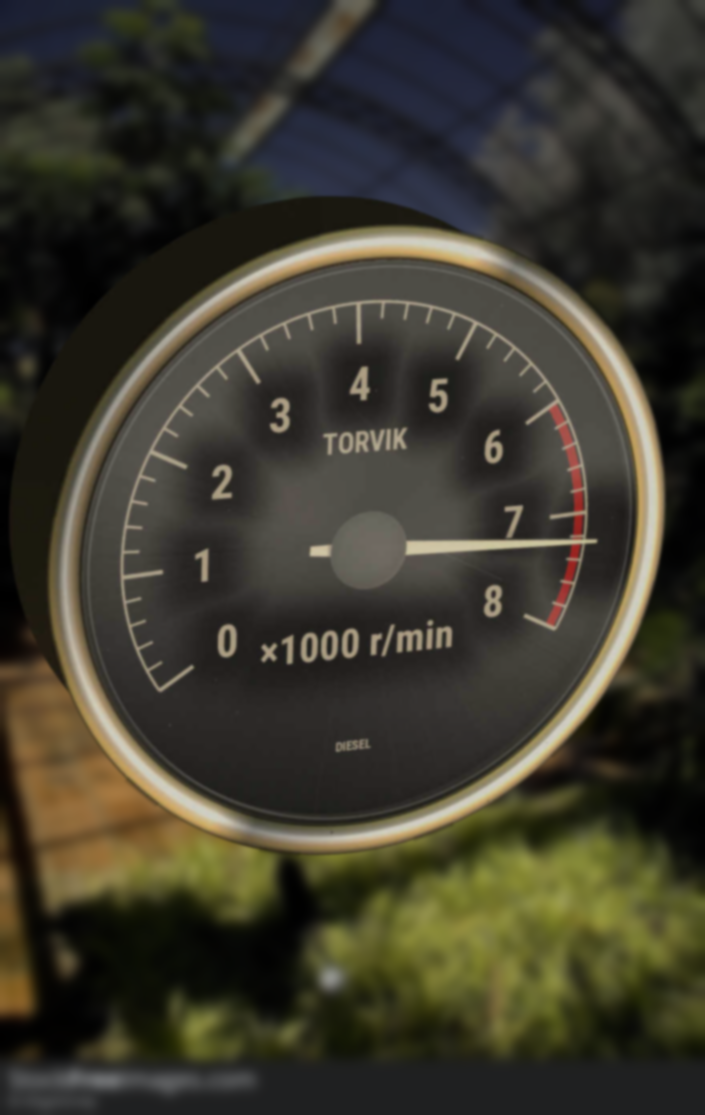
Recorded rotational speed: 7200rpm
